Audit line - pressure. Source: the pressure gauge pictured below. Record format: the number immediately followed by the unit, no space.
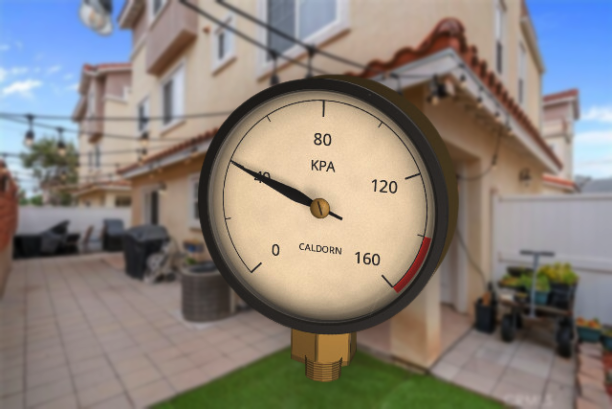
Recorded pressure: 40kPa
